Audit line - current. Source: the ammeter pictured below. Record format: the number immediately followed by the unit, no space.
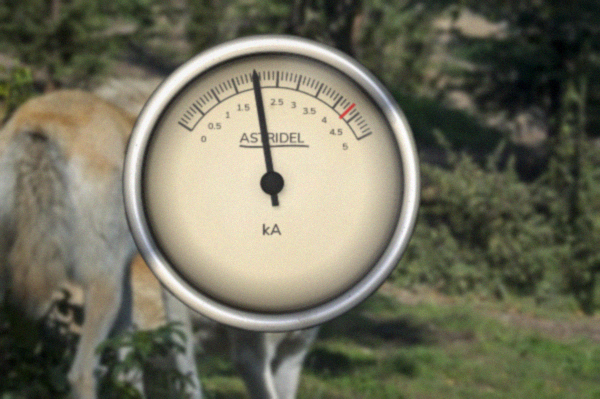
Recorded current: 2kA
